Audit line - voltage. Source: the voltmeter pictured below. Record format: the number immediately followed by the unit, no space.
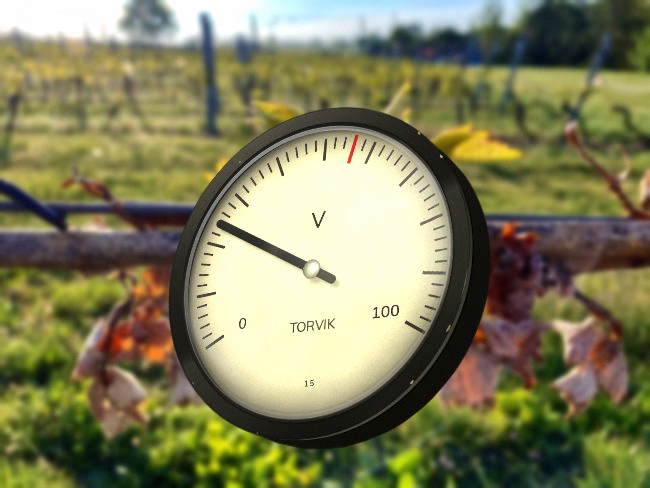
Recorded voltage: 24V
